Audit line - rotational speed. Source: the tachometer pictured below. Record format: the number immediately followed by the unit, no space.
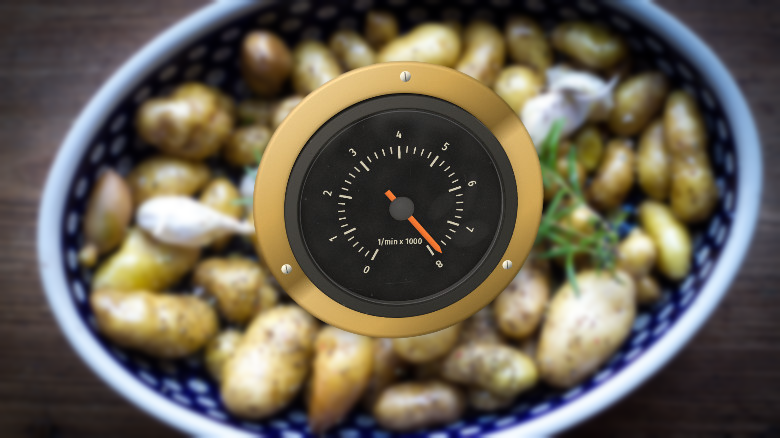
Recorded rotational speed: 7800rpm
